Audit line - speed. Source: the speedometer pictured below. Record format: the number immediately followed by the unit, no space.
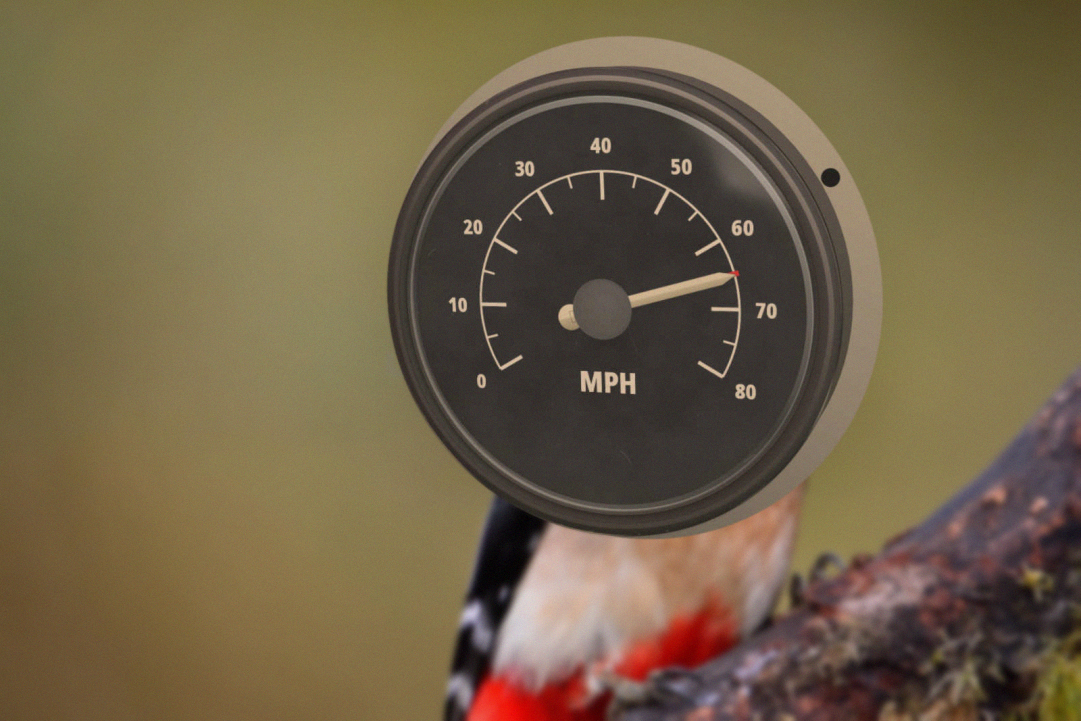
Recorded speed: 65mph
